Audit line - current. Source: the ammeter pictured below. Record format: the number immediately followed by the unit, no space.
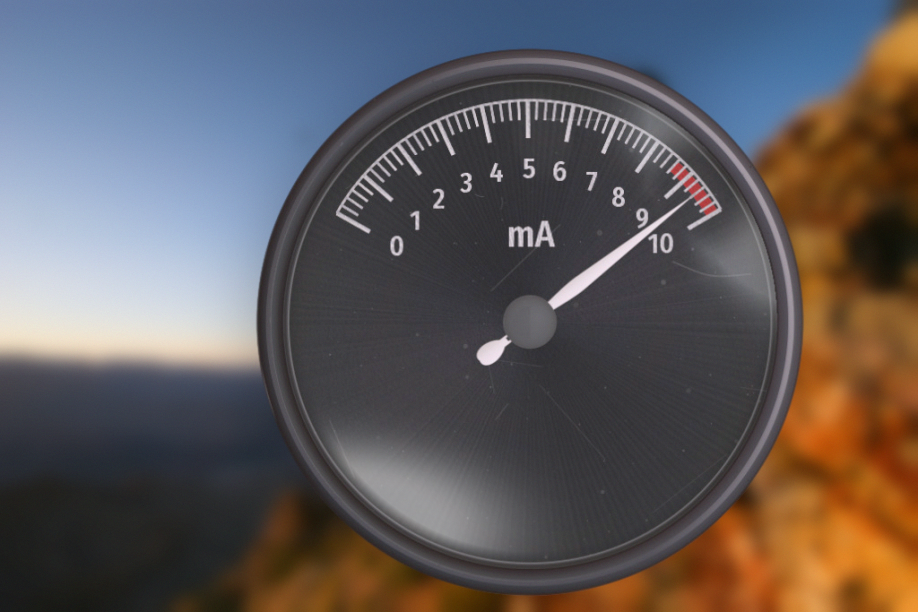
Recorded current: 9.4mA
